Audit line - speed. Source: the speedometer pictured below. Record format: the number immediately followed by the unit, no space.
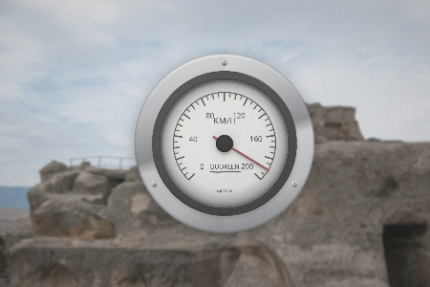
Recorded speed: 190km/h
